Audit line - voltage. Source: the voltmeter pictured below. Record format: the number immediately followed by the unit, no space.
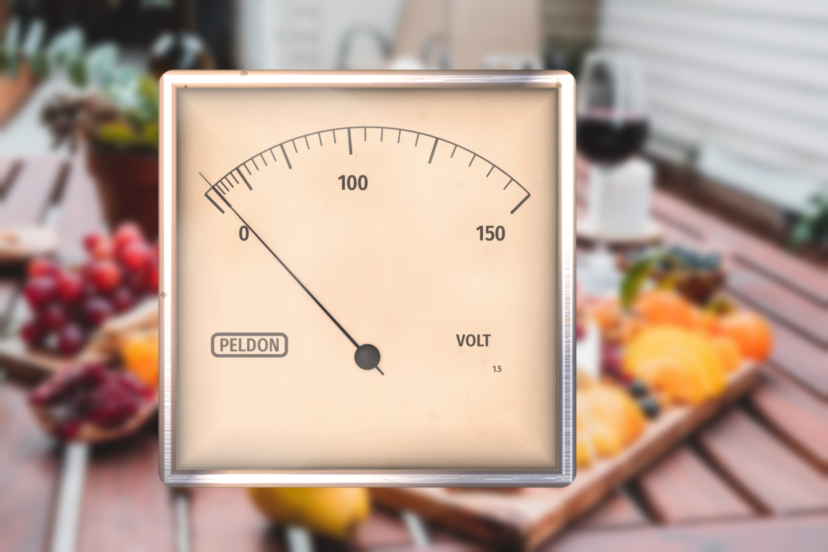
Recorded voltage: 25V
